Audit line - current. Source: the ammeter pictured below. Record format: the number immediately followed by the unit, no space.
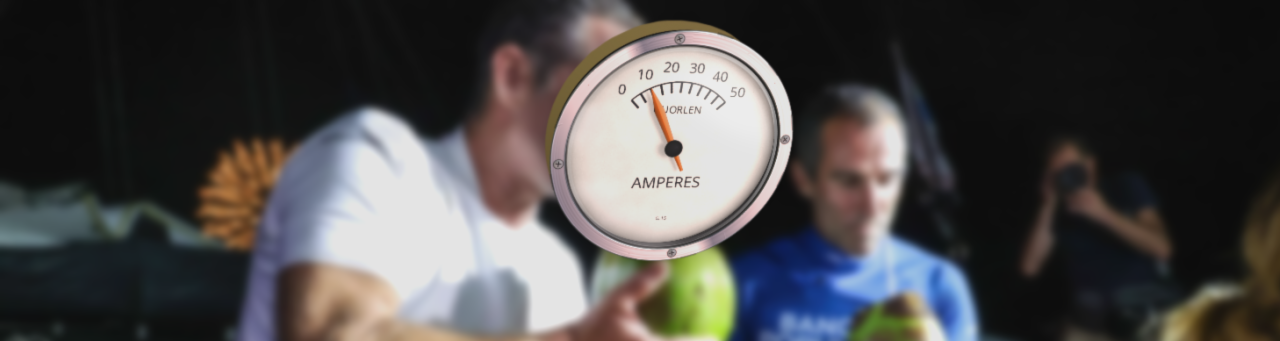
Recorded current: 10A
